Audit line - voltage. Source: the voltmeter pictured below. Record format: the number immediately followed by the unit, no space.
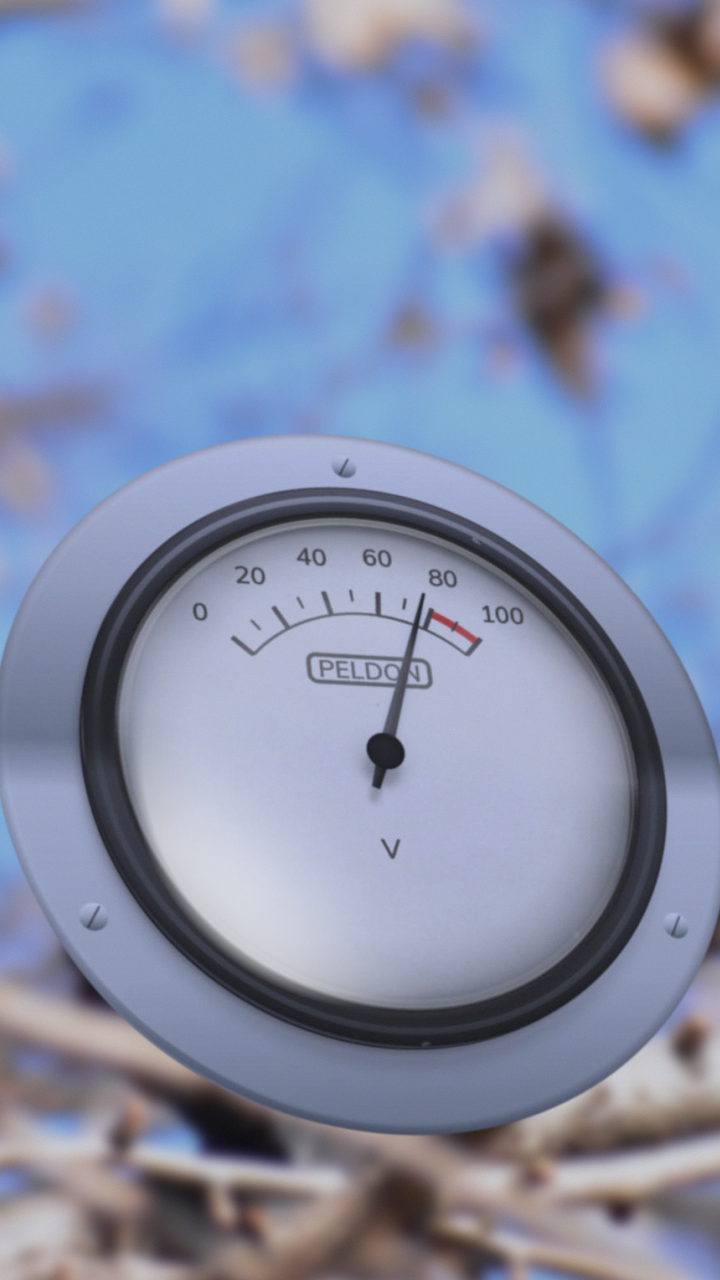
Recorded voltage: 75V
